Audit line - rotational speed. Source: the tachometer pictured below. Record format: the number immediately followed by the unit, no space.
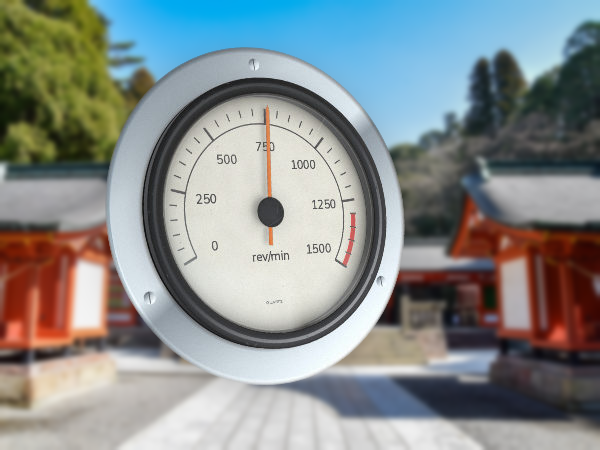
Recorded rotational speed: 750rpm
